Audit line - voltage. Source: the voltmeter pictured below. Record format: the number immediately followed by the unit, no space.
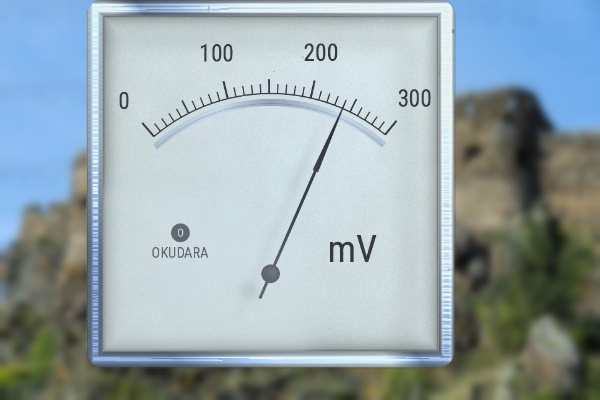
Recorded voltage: 240mV
